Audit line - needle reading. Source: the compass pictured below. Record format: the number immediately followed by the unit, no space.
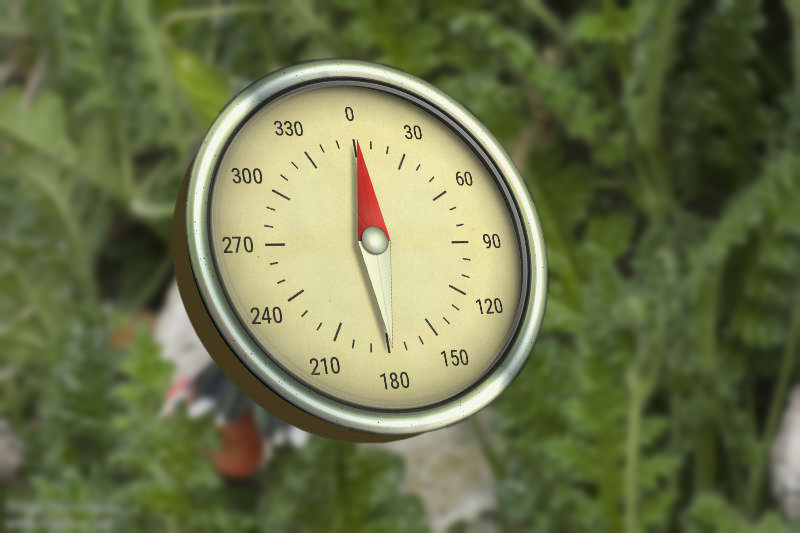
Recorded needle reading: 0°
